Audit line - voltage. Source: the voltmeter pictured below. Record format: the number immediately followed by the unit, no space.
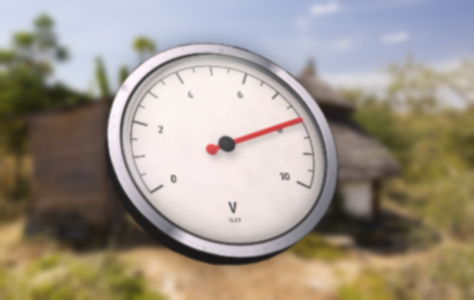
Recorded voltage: 8V
